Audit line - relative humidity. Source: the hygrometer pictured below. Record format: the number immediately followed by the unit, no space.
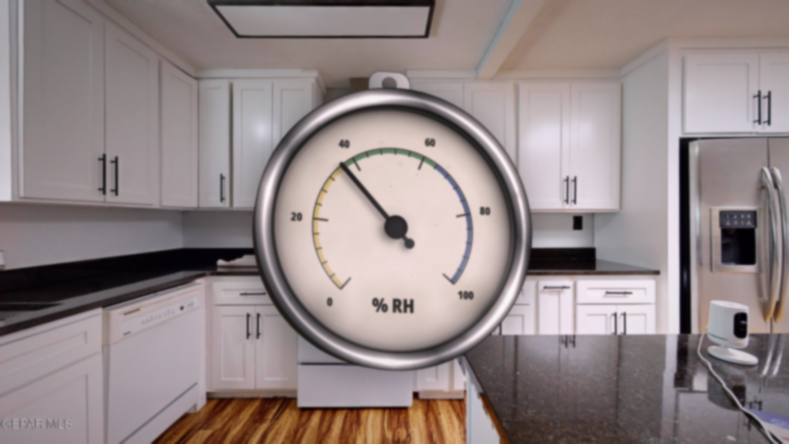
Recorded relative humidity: 36%
